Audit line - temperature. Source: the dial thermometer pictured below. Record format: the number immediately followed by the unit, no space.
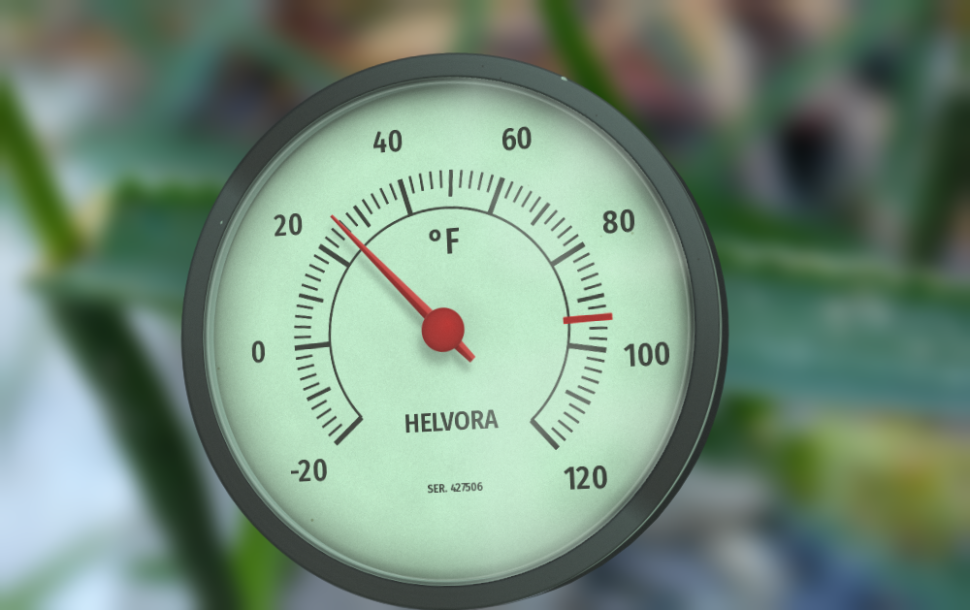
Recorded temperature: 26°F
